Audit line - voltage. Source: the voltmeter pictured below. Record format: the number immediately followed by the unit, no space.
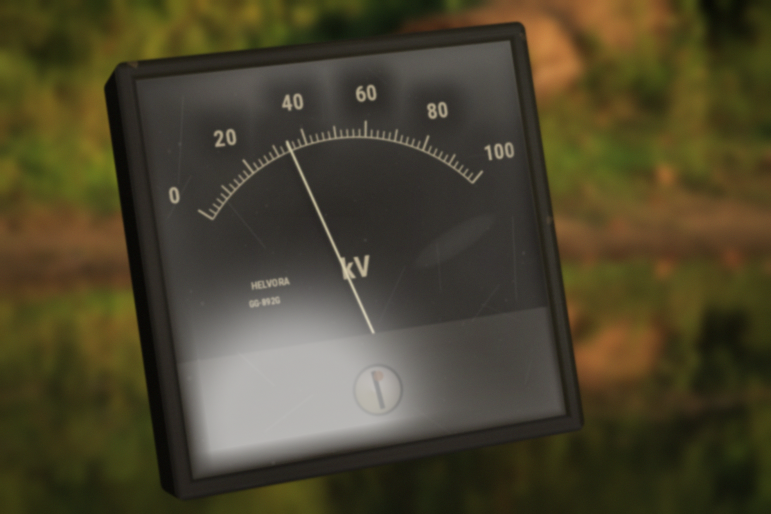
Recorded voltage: 34kV
